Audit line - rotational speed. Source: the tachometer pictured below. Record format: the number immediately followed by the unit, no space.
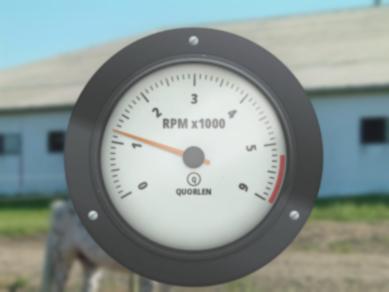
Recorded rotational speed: 1200rpm
